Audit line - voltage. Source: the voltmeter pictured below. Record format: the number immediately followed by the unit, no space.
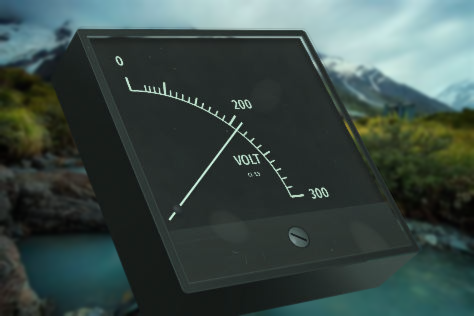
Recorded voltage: 210V
